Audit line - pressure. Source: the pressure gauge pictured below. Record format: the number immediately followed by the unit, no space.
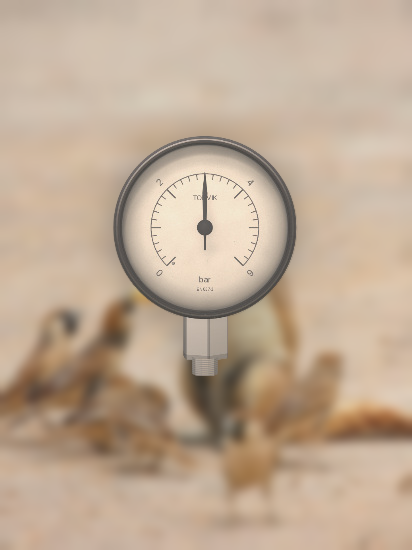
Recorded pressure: 3bar
